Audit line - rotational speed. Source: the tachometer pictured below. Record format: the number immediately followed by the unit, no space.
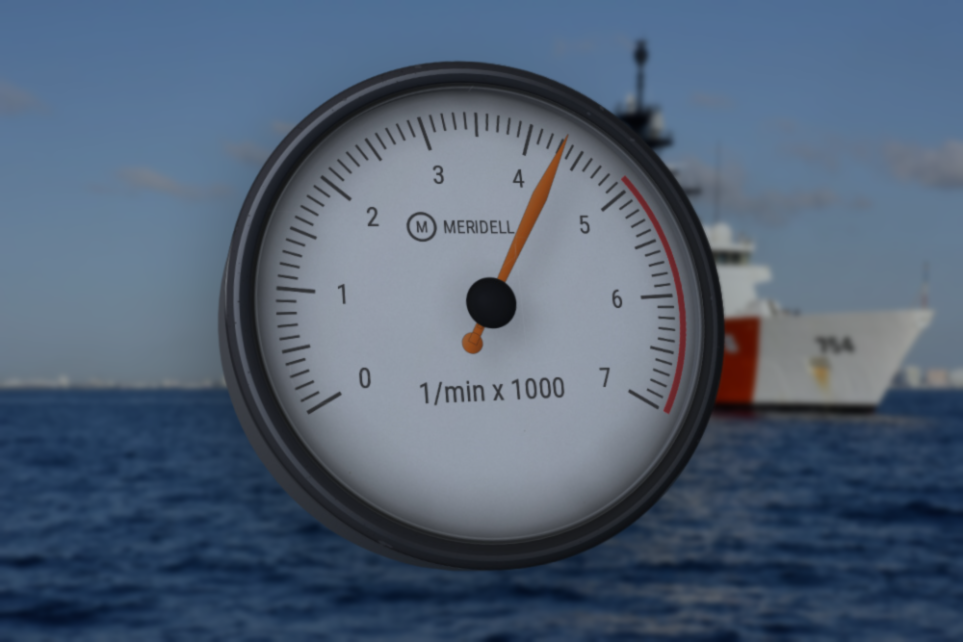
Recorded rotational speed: 4300rpm
